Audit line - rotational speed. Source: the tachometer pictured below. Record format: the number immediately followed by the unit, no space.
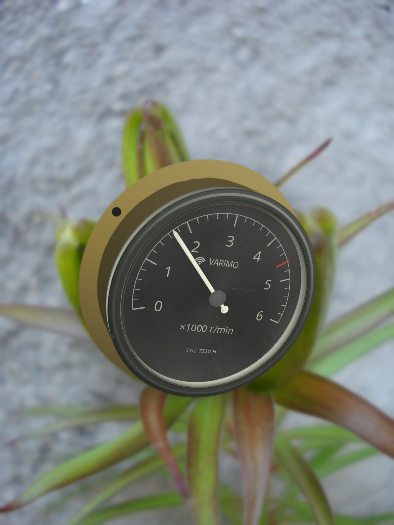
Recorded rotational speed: 1700rpm
